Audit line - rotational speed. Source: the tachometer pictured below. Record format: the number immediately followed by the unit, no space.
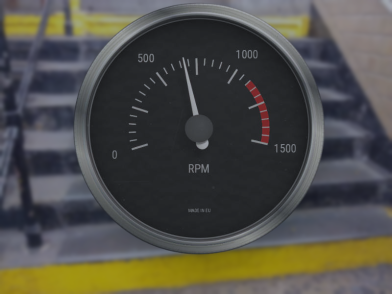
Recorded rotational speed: 675rpm
